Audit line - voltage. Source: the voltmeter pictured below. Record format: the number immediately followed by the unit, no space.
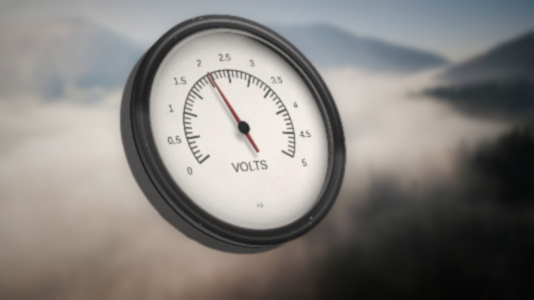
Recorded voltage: 2V
